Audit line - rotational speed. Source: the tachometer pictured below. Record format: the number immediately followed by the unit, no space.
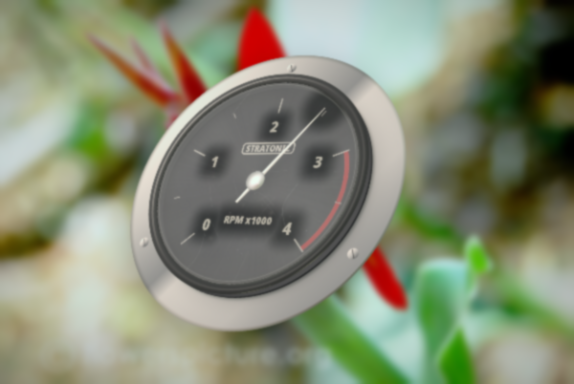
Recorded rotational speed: 2500rpm
